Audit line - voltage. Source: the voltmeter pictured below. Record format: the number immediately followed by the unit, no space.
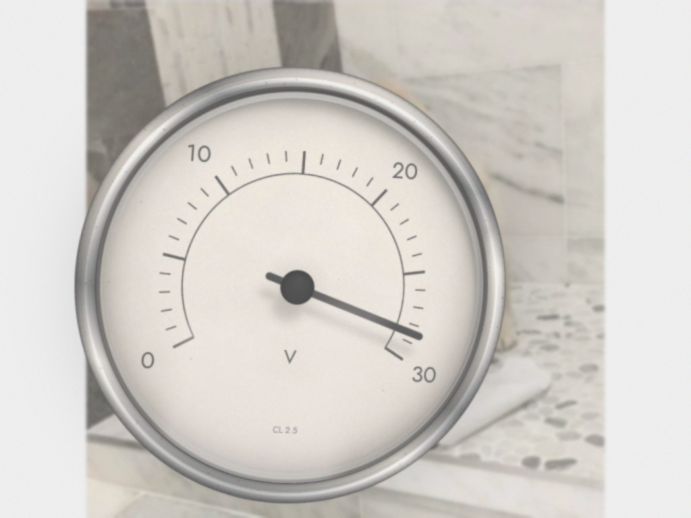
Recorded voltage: 28.5V
